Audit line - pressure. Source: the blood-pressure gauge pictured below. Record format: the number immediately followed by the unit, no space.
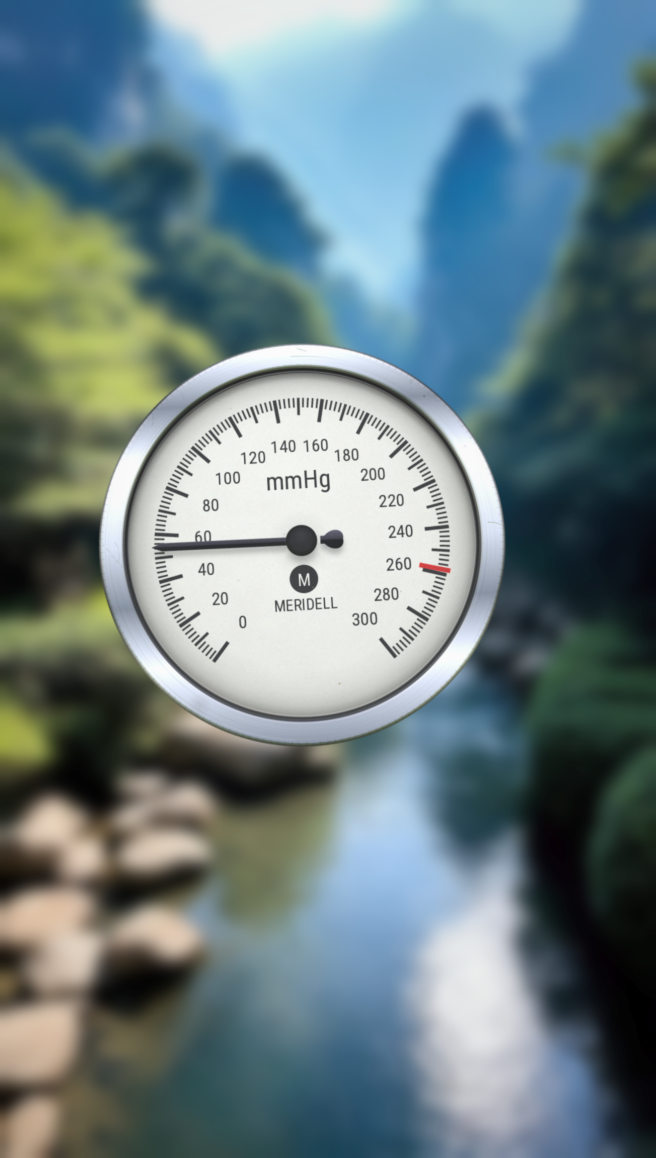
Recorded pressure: 54mmHg
